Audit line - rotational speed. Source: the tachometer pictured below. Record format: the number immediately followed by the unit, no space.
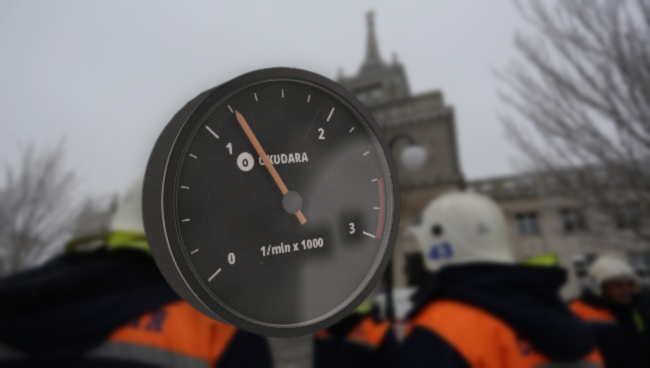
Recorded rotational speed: 1200rpm
